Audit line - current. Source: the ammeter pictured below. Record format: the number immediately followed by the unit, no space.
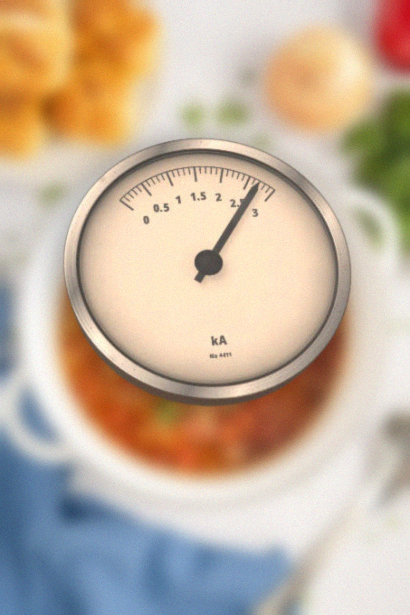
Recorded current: 2.7kA
